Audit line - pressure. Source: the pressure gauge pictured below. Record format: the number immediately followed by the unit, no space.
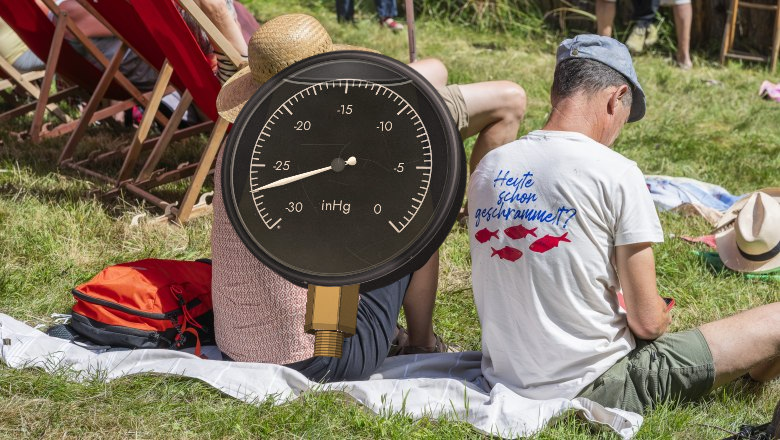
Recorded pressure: -27inHg
